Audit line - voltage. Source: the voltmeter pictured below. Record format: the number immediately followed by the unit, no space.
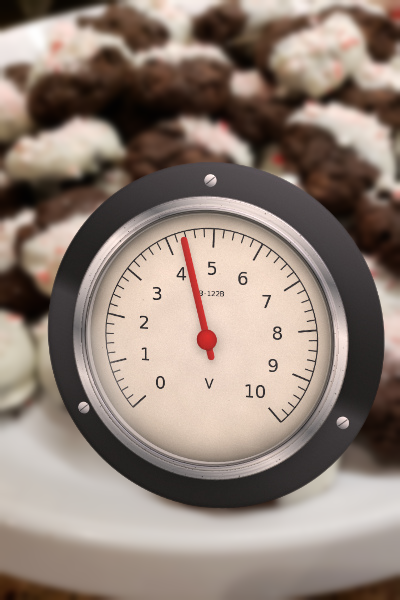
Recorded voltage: 4.4V
